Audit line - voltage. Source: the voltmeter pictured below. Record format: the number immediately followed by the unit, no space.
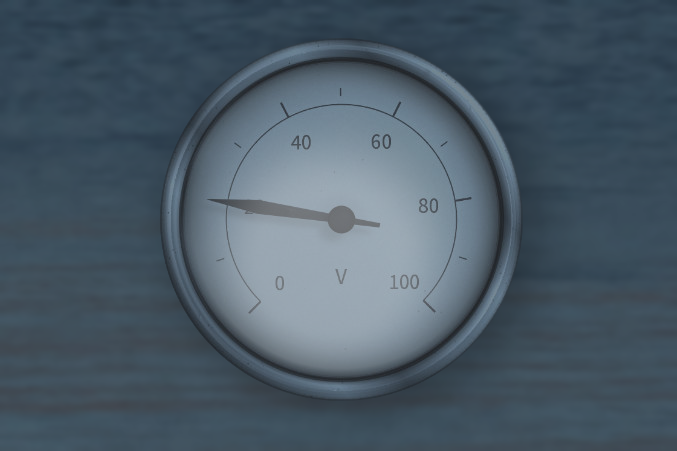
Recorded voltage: 20V
